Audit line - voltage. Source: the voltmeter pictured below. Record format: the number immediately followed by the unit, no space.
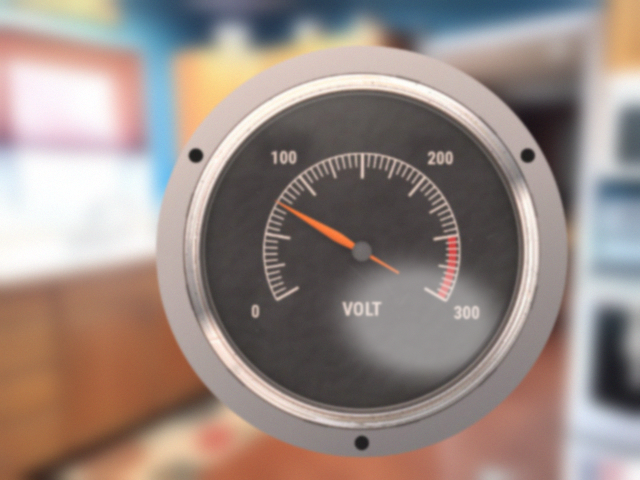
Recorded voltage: 75V
